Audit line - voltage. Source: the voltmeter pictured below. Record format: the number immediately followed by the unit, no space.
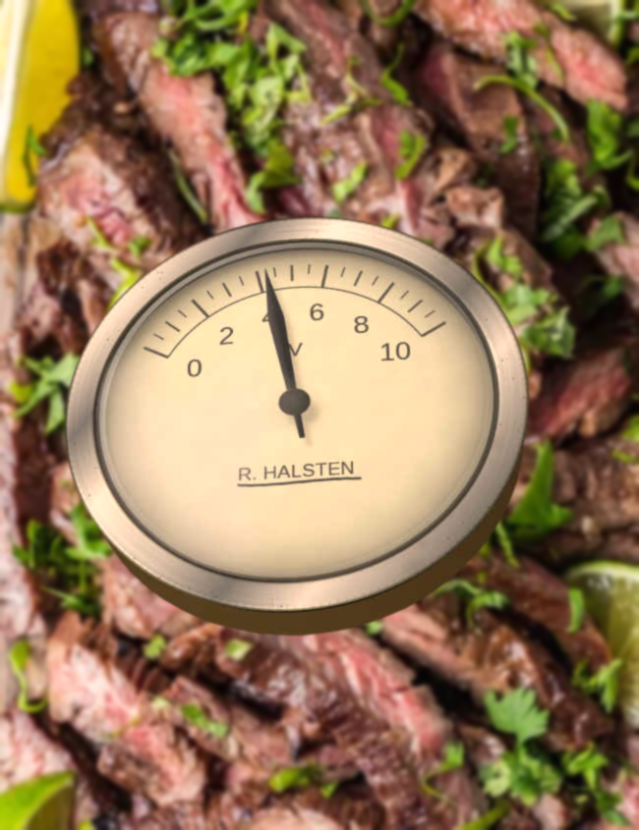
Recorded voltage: 4.25V
